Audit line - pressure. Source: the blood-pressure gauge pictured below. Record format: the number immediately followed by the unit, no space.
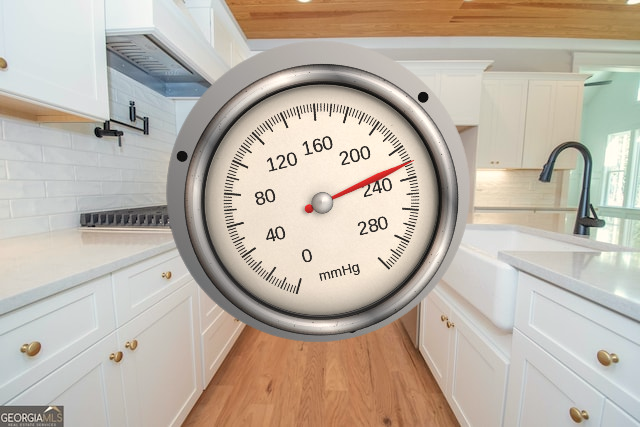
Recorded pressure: 230mmHg
